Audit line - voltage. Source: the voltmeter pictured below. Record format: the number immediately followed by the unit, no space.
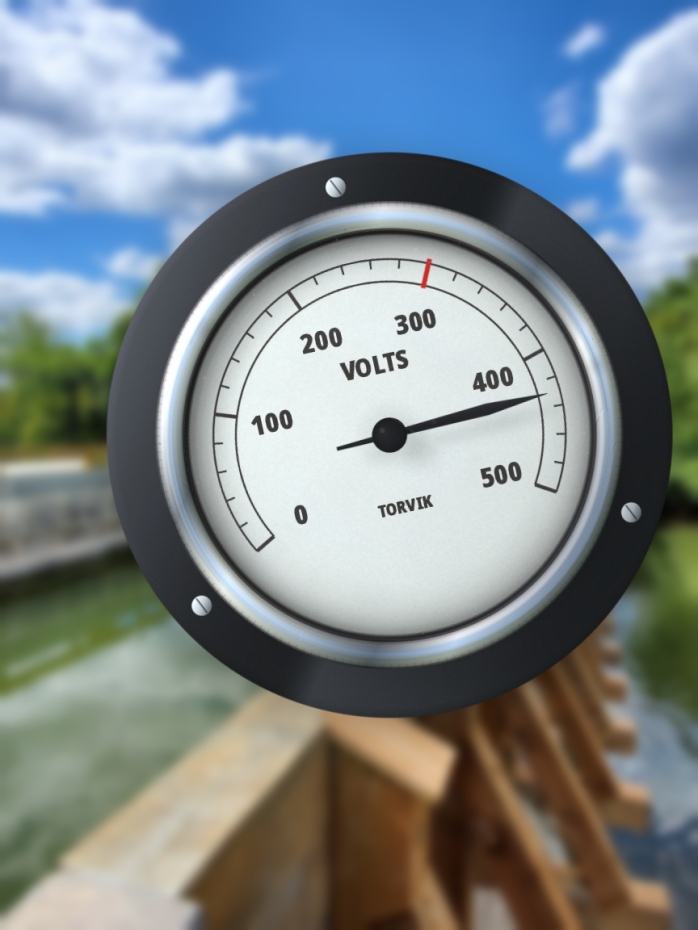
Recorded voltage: 430V
